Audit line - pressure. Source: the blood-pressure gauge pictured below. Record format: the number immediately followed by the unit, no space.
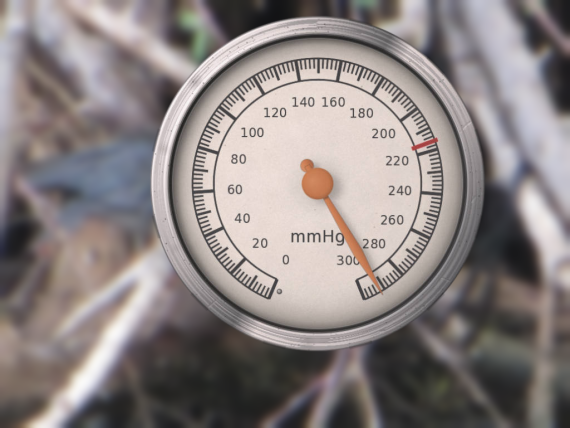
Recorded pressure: 292mmHg
